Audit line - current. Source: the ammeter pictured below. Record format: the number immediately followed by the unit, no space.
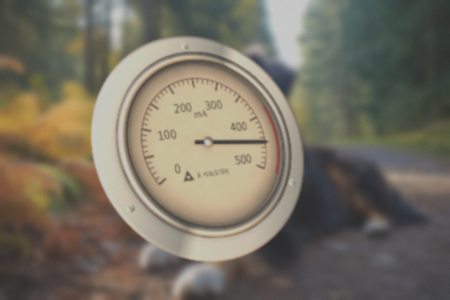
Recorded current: 450mA
